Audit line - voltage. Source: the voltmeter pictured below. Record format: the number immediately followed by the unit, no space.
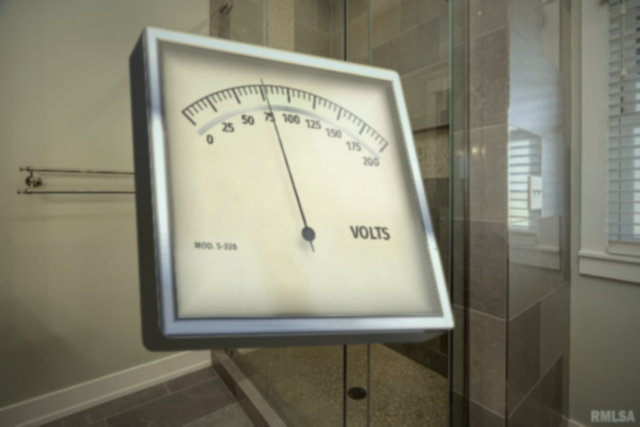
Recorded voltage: 75V
